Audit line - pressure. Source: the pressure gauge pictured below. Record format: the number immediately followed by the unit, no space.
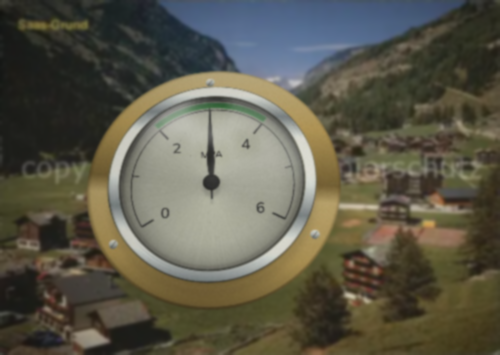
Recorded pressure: 3MPa
